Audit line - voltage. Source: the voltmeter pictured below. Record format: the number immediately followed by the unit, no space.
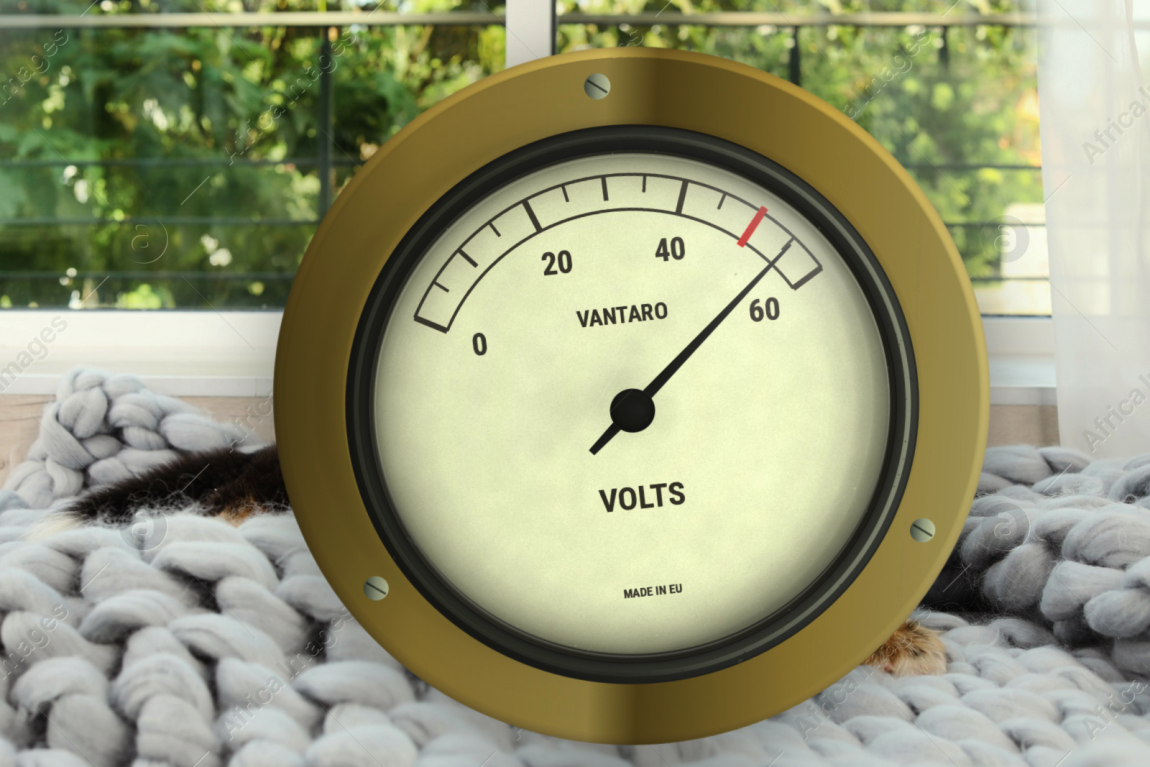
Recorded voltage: 55V
